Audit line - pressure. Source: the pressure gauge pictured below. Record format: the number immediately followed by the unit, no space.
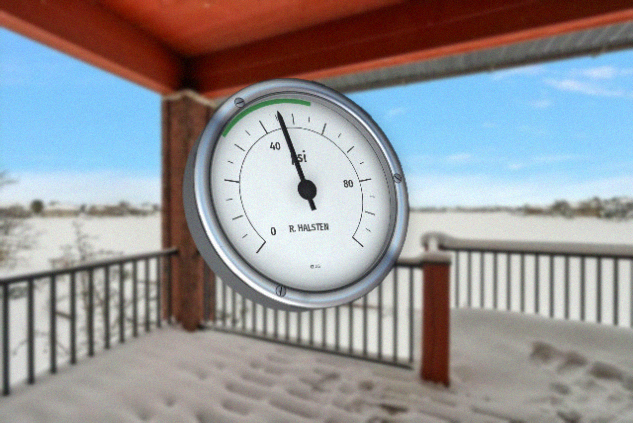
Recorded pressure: 45psi
